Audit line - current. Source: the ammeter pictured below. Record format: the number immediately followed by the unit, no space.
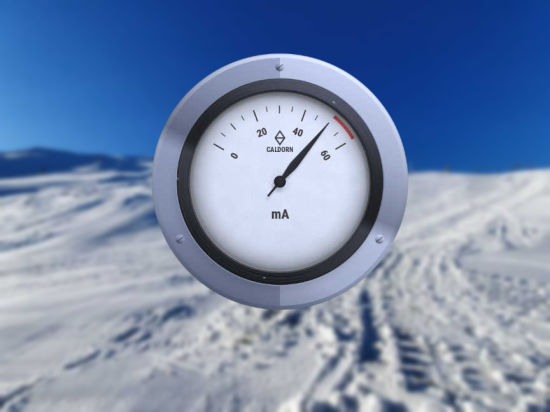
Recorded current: 50mA
